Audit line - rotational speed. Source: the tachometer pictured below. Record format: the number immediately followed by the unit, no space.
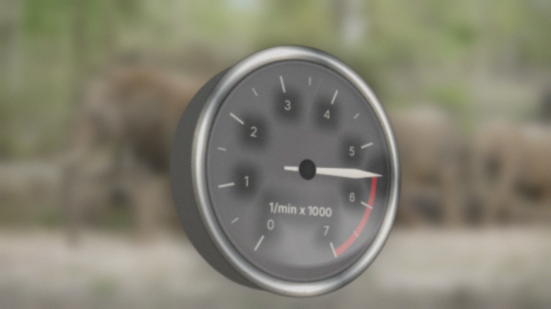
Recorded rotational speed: 5500rpm
